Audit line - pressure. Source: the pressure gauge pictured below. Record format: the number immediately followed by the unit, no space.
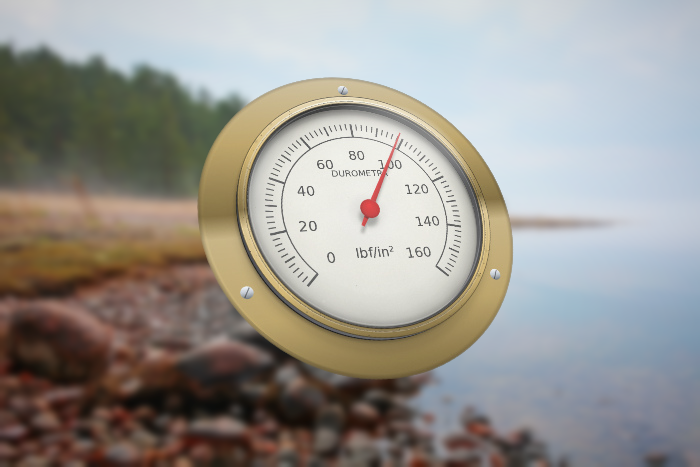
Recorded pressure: 98psi
